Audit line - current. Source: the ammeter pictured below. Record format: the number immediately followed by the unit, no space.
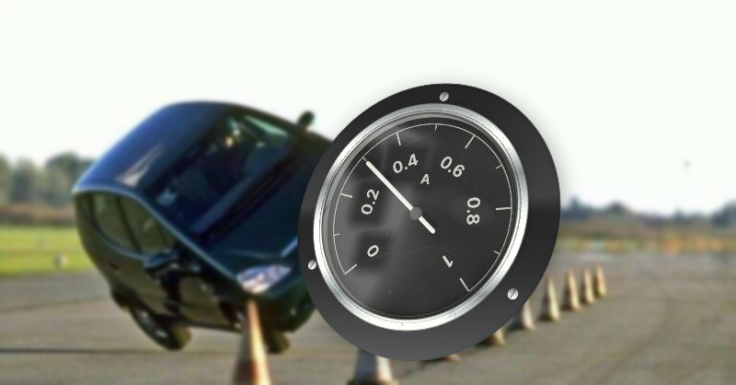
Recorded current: 0.3A
